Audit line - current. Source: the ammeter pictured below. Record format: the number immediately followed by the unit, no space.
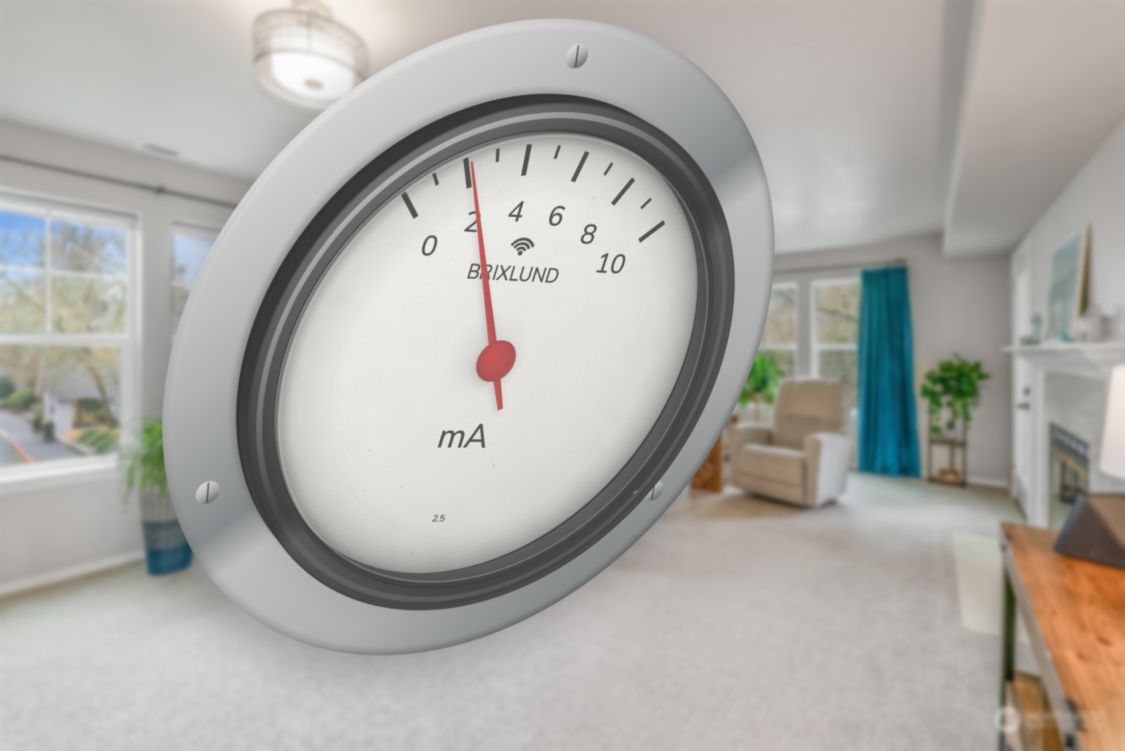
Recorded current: 2mA
